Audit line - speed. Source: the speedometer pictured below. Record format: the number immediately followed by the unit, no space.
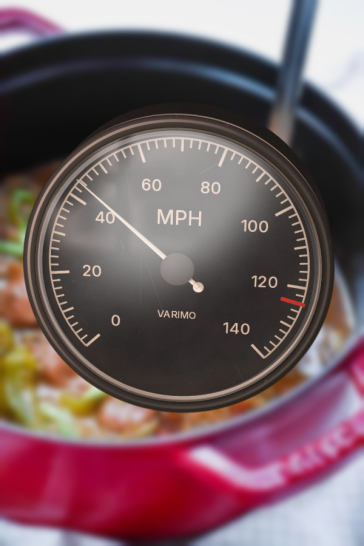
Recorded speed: 44mph
